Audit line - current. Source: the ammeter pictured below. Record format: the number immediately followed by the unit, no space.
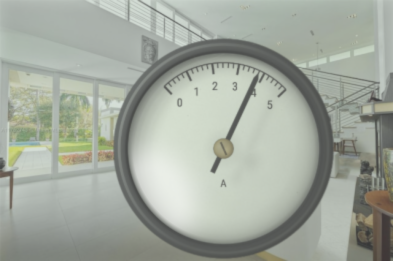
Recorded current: 3.8A
